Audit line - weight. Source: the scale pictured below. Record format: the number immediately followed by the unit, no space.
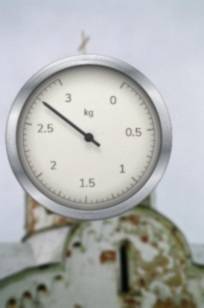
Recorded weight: 2.75kg
